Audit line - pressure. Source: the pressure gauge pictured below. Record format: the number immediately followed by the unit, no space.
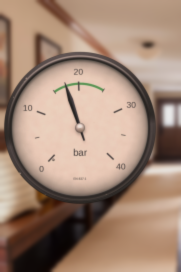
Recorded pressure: 17.5bar
